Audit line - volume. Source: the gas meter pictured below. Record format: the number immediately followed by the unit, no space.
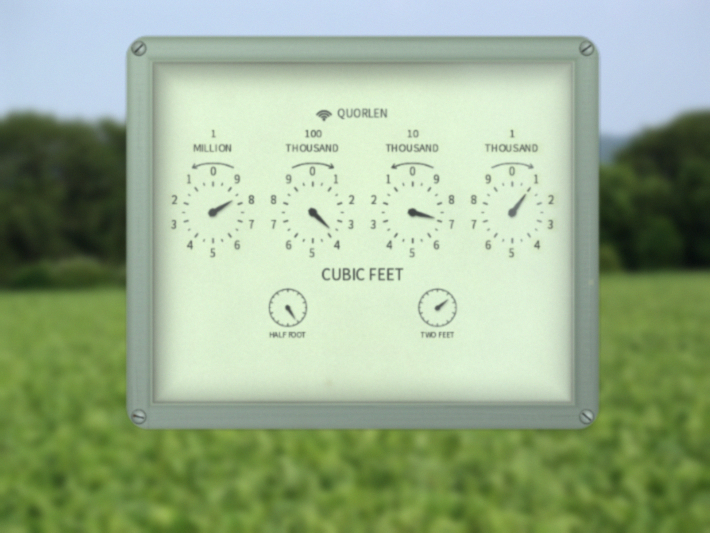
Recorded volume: 837100ft³
